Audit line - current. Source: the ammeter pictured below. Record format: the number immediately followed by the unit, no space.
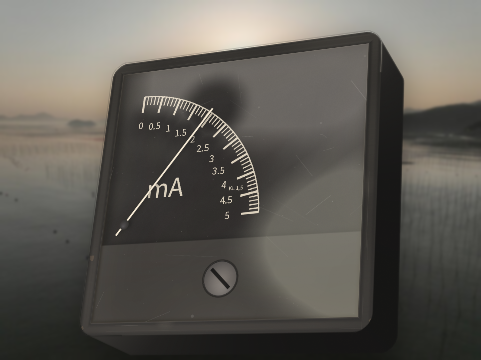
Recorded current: 2mA
